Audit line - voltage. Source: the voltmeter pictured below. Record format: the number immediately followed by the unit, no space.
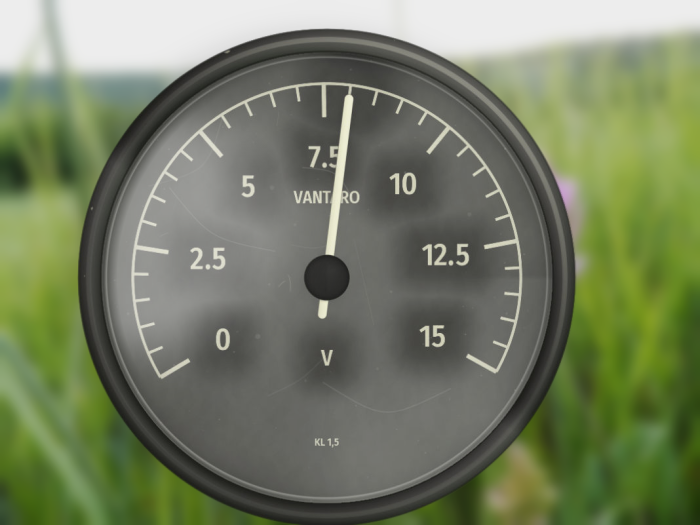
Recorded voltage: 8V
